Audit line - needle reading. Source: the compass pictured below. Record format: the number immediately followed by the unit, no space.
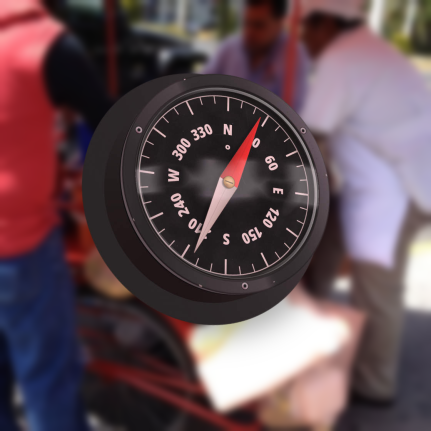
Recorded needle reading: 25°
